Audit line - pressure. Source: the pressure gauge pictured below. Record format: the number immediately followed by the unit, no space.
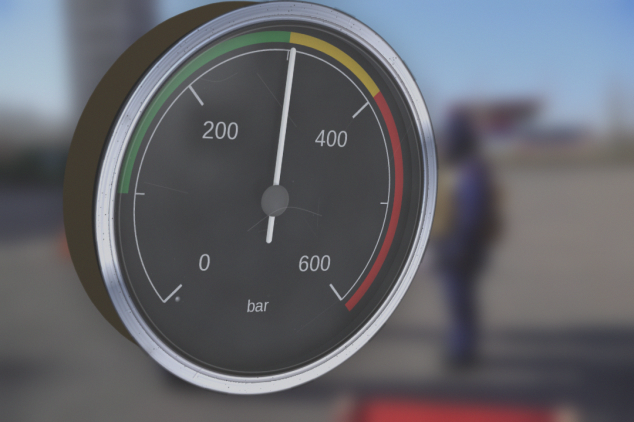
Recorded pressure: 300bar
